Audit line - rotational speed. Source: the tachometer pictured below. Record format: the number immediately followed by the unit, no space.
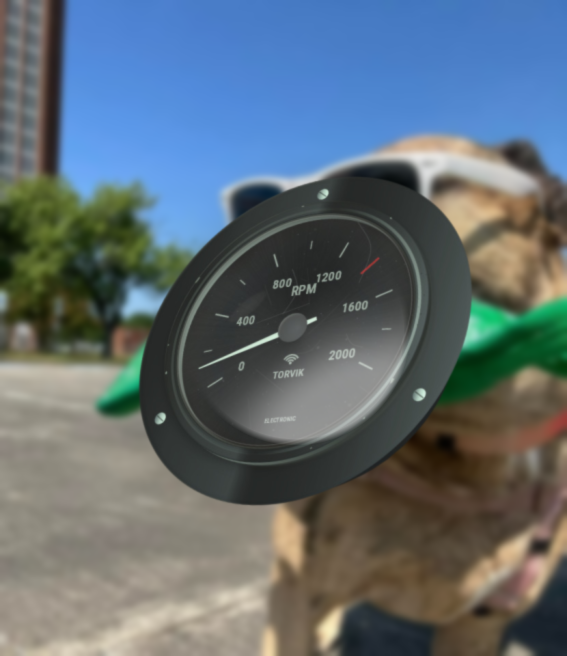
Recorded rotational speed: 100rpm
